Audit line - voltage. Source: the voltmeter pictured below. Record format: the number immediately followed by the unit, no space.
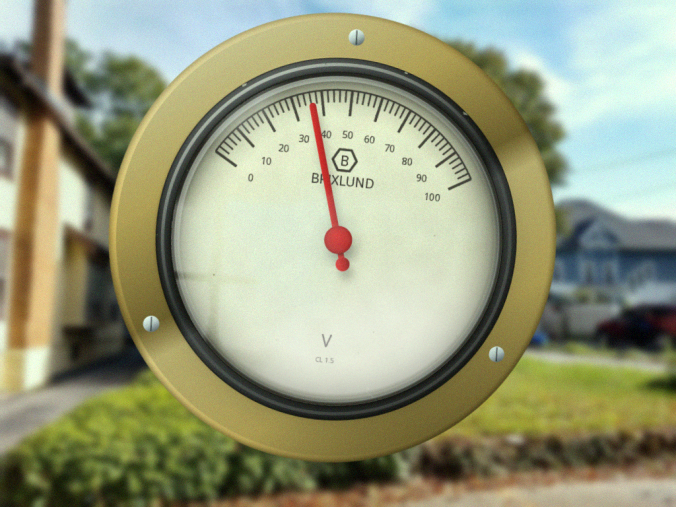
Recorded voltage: 36V
